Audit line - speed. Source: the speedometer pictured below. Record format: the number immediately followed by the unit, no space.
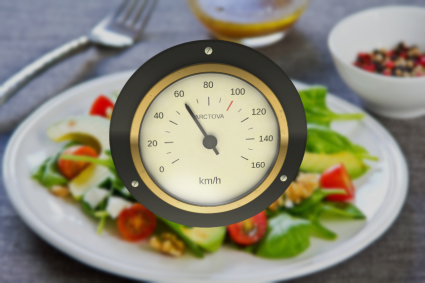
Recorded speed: 60km/h
